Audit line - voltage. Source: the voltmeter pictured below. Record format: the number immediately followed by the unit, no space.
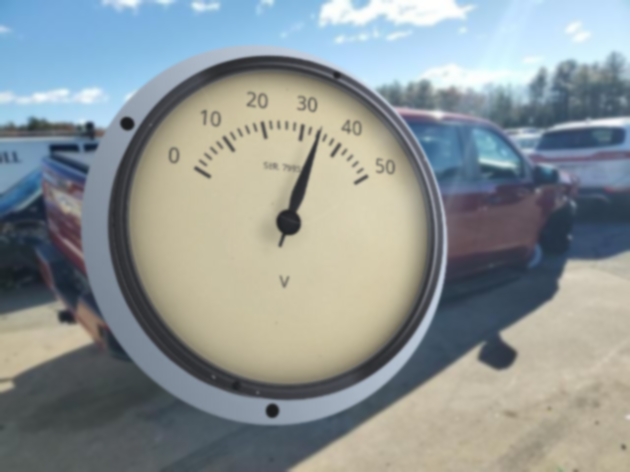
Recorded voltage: 34V
